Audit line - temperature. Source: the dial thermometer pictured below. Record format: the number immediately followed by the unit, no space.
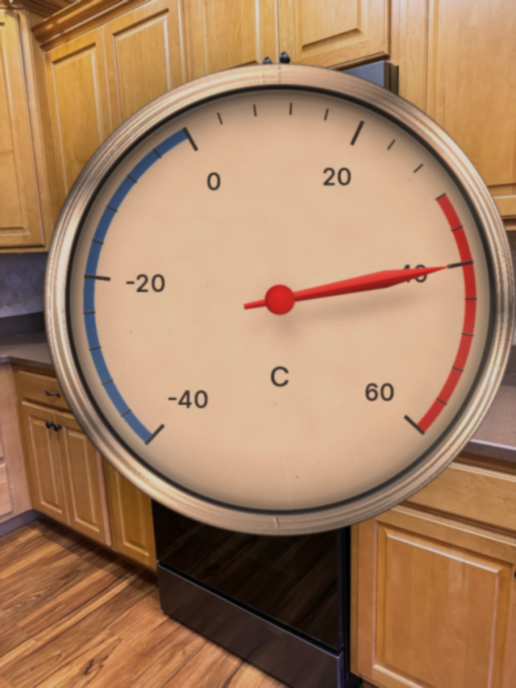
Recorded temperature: 40°C
